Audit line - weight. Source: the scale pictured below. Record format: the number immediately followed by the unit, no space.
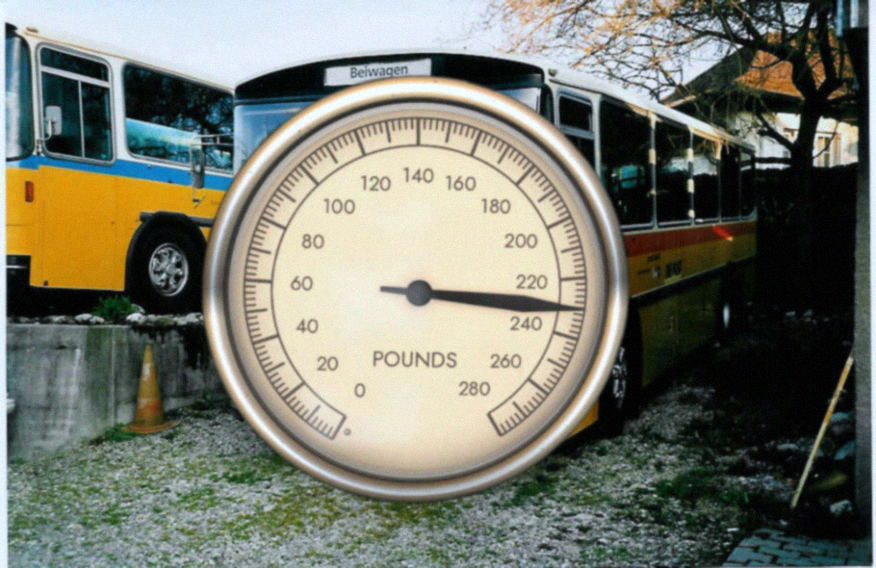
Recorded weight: 230lb
